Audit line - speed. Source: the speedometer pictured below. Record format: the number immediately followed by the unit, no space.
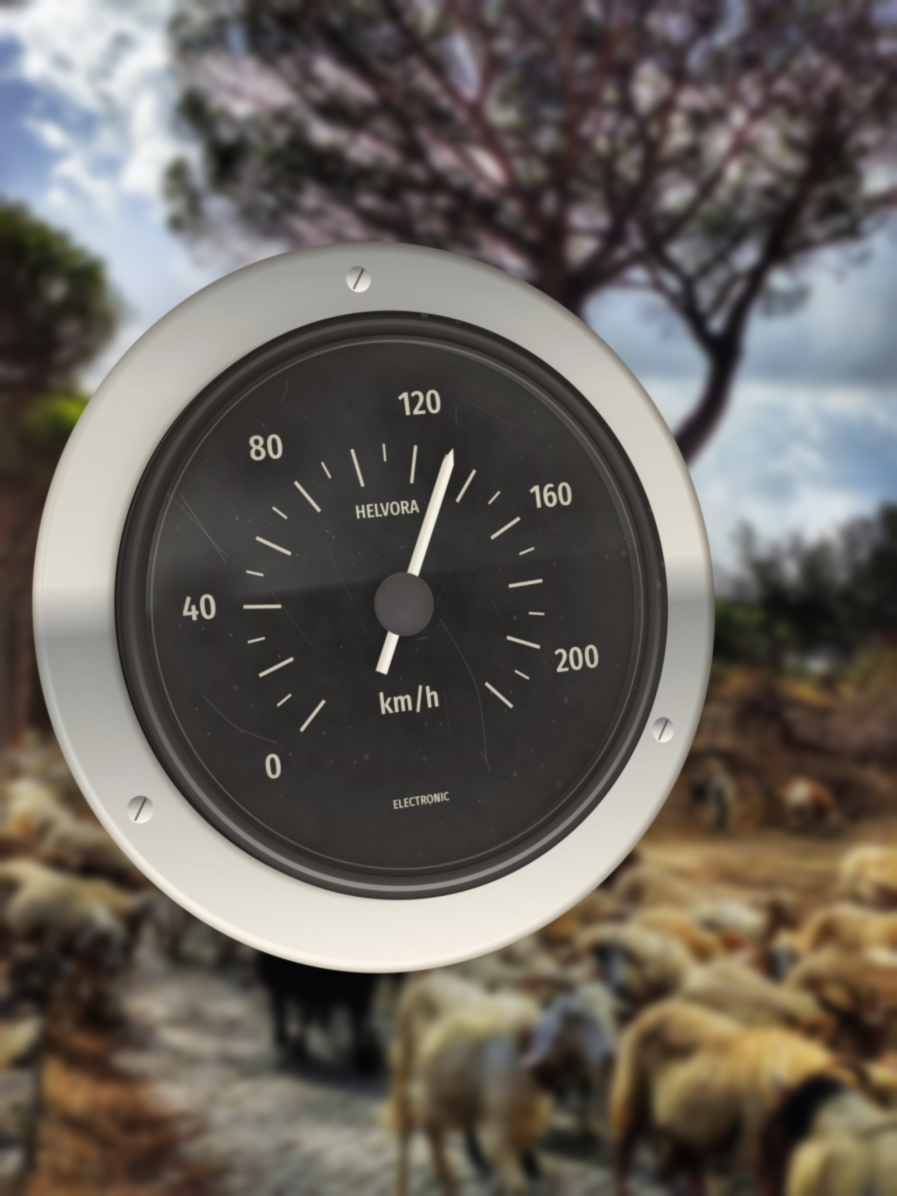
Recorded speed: 130km/h
